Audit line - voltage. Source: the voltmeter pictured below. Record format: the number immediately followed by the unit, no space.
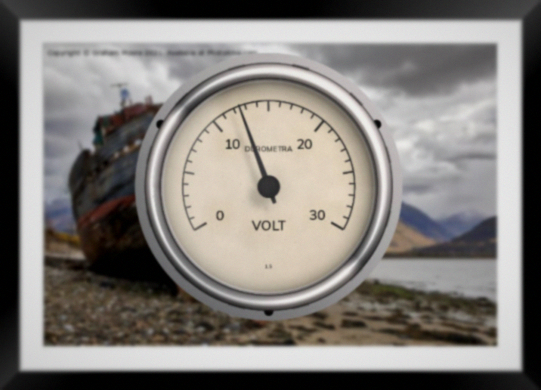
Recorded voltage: 12.5V
